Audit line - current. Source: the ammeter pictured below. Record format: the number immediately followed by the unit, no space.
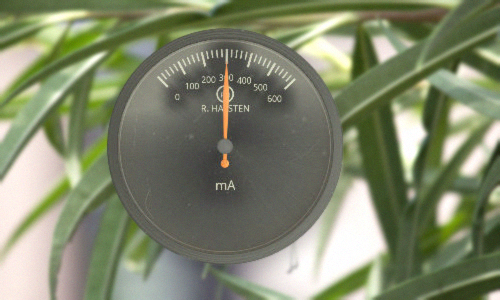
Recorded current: 300mA
